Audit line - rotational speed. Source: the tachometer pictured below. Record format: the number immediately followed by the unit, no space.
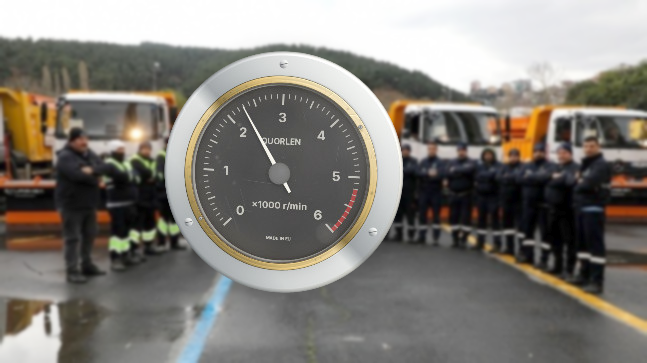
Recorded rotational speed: 2300rpm
